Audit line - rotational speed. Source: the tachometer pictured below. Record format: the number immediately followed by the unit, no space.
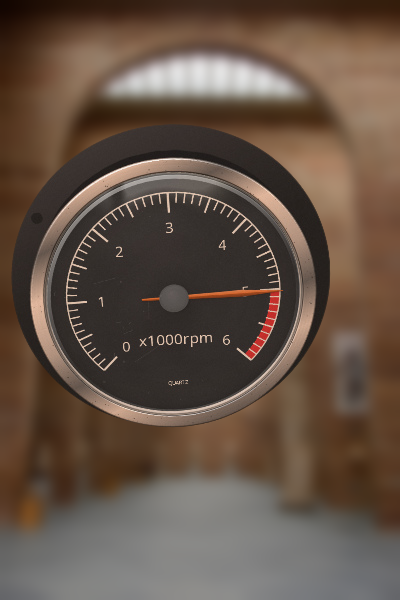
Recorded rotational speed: 5000rpm
